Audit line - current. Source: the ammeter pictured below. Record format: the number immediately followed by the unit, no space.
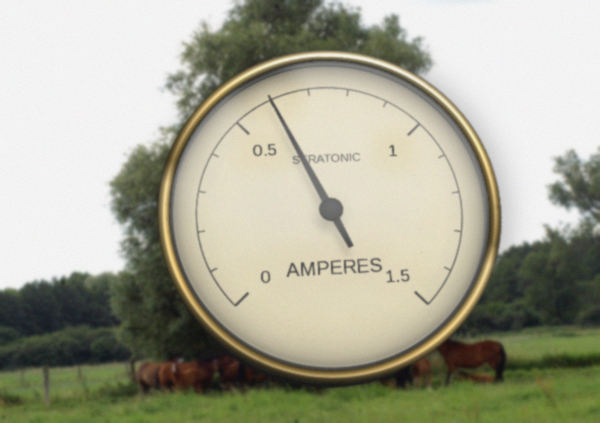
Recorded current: 0.6A
